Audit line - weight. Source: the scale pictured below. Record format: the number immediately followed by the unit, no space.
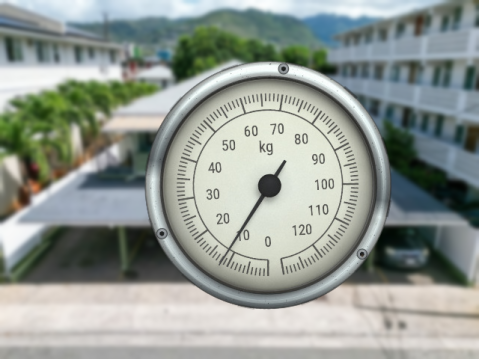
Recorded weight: 12kg
